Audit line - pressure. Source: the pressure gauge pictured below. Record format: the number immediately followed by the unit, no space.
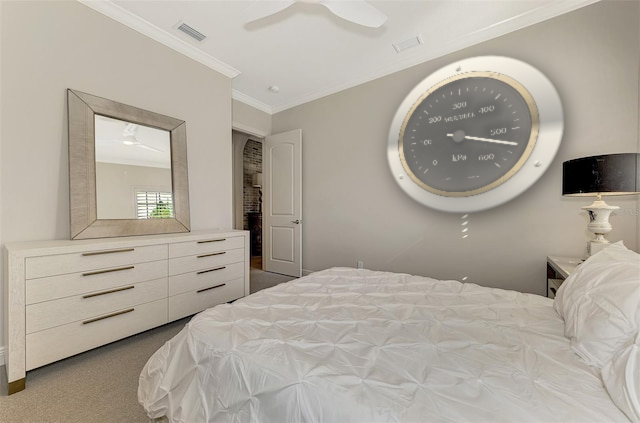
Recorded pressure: 540kPa
